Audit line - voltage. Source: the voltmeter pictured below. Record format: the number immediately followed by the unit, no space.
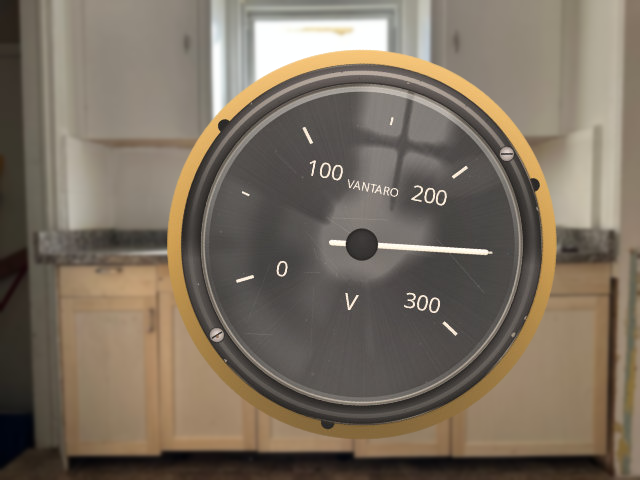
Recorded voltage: 250V
